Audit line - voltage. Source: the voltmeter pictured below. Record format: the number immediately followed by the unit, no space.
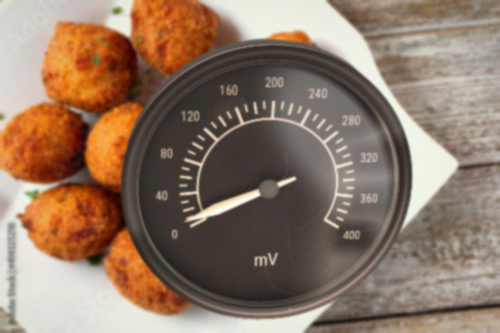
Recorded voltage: 10mV
